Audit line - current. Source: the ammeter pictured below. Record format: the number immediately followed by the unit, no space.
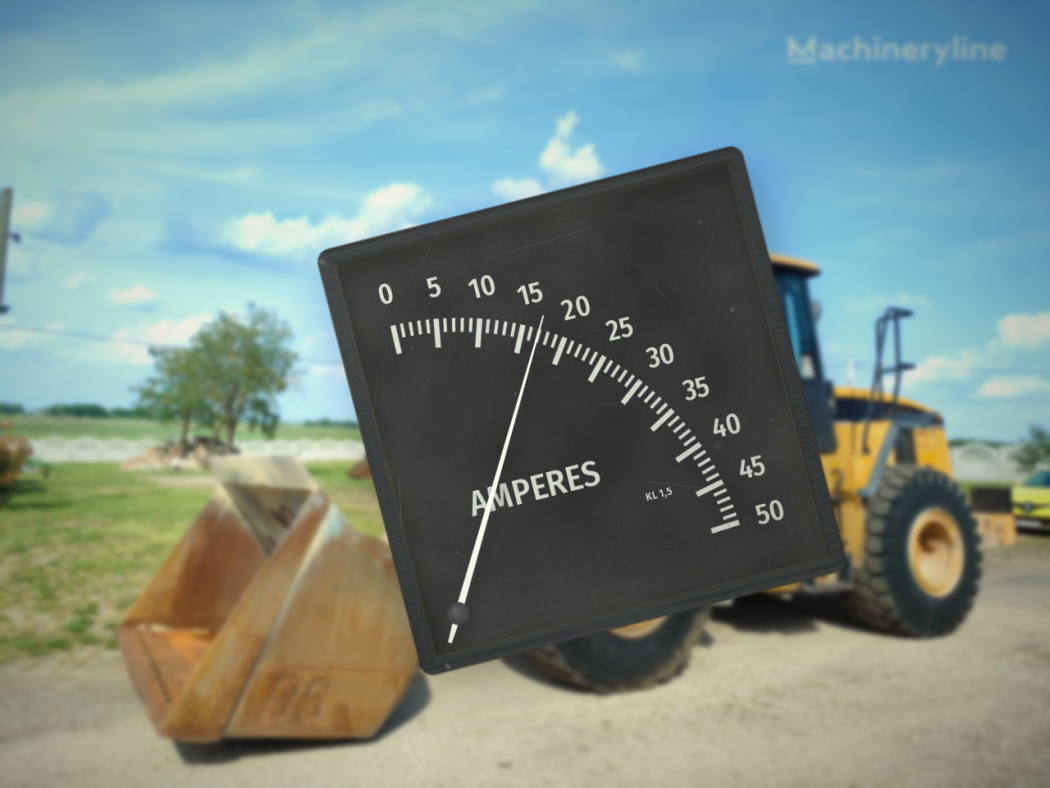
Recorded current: 17A
